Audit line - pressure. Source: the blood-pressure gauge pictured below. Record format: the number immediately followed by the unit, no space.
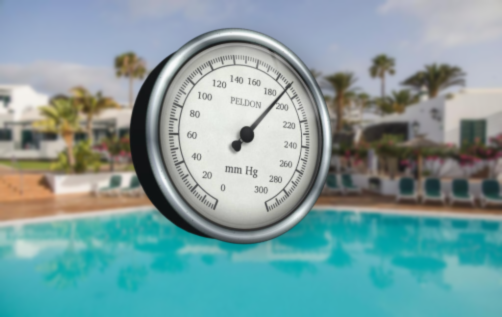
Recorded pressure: 190mmHg
